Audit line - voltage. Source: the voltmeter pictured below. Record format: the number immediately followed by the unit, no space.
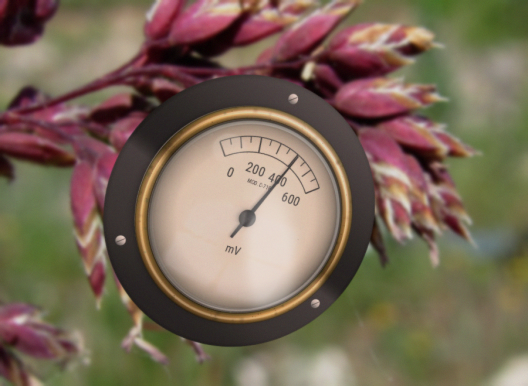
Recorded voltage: 400mV
